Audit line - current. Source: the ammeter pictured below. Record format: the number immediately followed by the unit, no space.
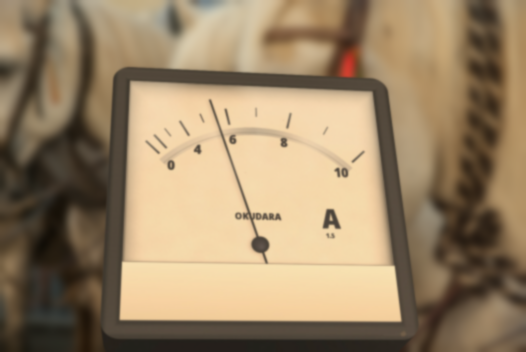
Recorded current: 5.5A
